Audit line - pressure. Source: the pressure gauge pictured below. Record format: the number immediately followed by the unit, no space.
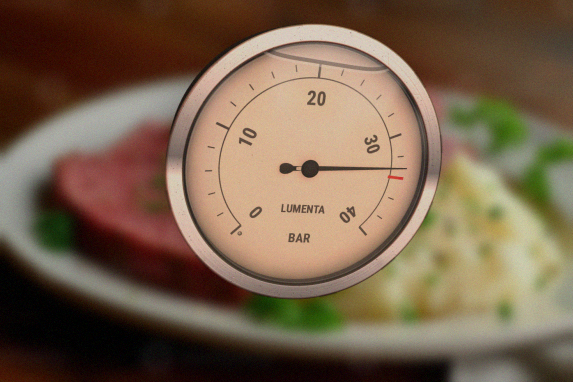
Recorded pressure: 33bar
